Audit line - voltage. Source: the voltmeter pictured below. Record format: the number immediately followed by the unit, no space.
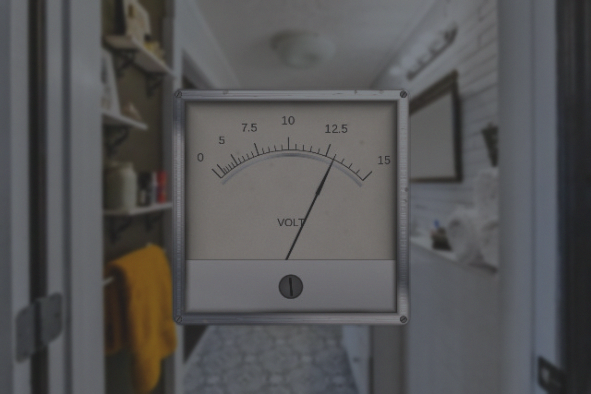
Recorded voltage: 13V
